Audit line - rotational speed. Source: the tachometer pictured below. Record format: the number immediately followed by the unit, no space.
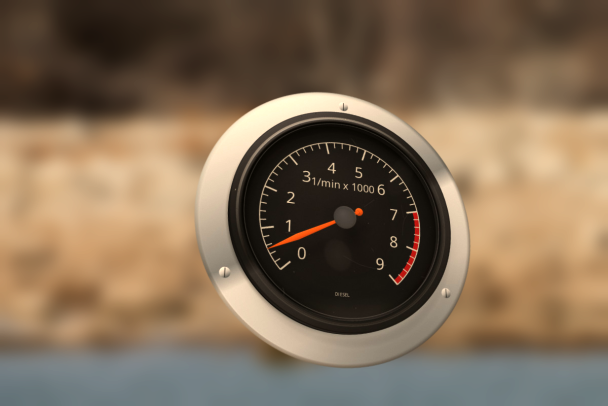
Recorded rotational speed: 500rpm
